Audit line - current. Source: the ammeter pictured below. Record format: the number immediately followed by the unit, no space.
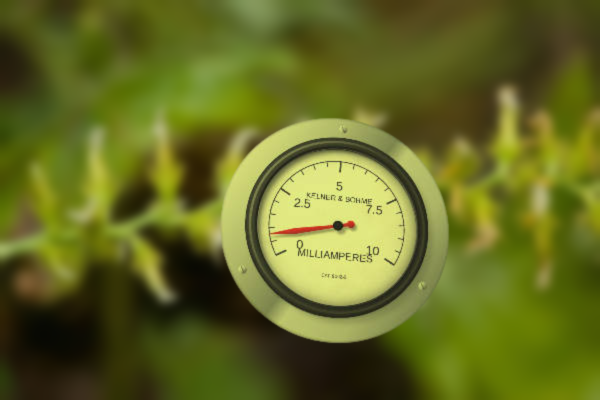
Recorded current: 0.75mA
